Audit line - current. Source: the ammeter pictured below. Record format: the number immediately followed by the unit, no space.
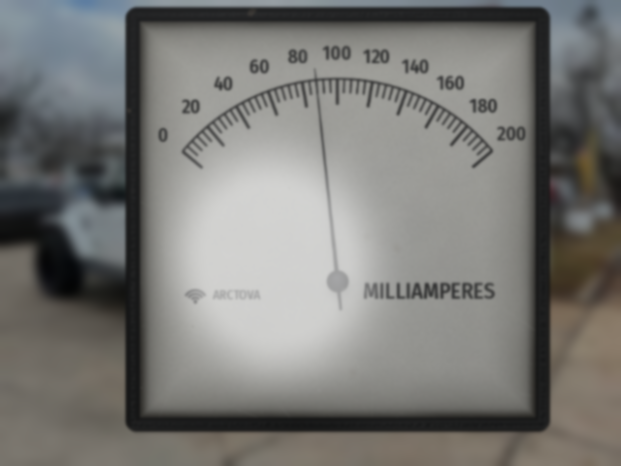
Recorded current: 88mA
